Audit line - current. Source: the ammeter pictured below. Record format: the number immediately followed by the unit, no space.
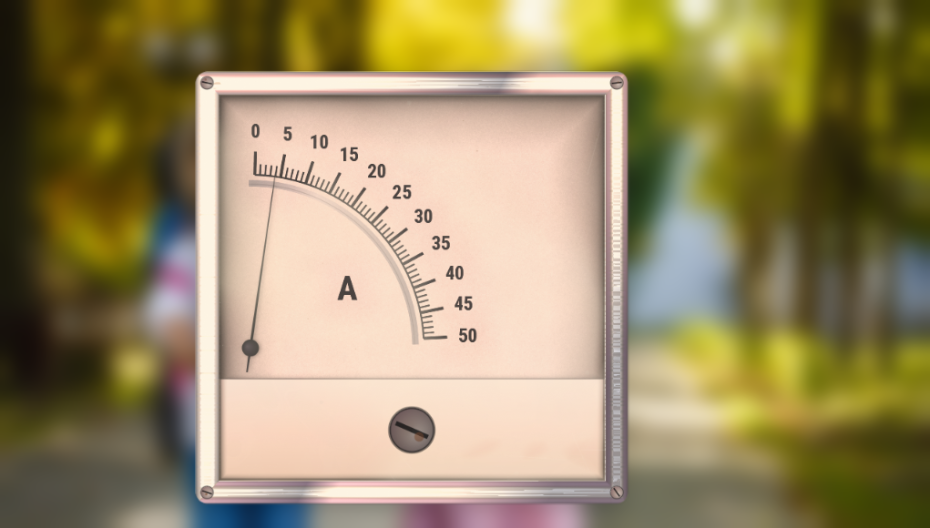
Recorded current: 4A
